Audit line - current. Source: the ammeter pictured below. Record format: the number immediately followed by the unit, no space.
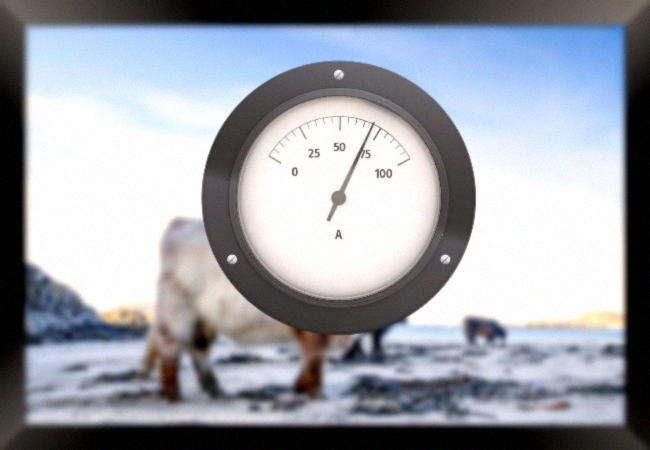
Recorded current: 70A
